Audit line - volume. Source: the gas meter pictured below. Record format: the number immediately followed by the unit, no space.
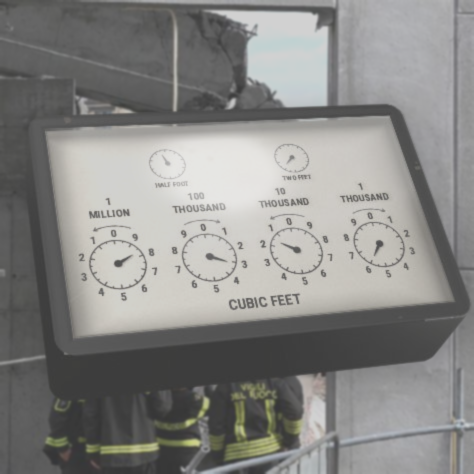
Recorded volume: 831600ft³
